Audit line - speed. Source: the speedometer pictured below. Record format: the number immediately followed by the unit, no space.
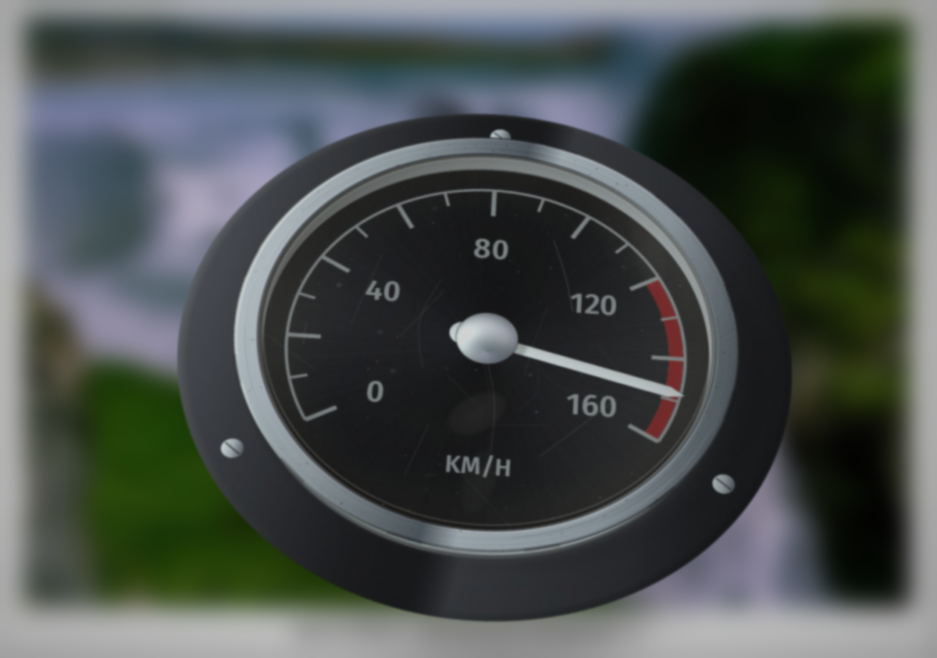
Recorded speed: 150km/h
